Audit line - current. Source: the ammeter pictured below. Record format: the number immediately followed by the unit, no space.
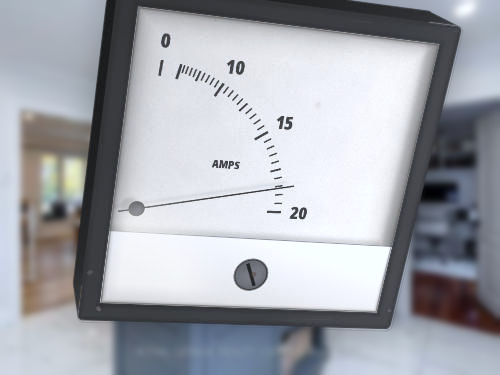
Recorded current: 18.5A
